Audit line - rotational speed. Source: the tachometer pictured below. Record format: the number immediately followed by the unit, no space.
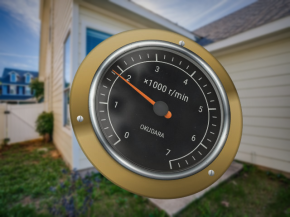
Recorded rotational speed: 1800rpm
